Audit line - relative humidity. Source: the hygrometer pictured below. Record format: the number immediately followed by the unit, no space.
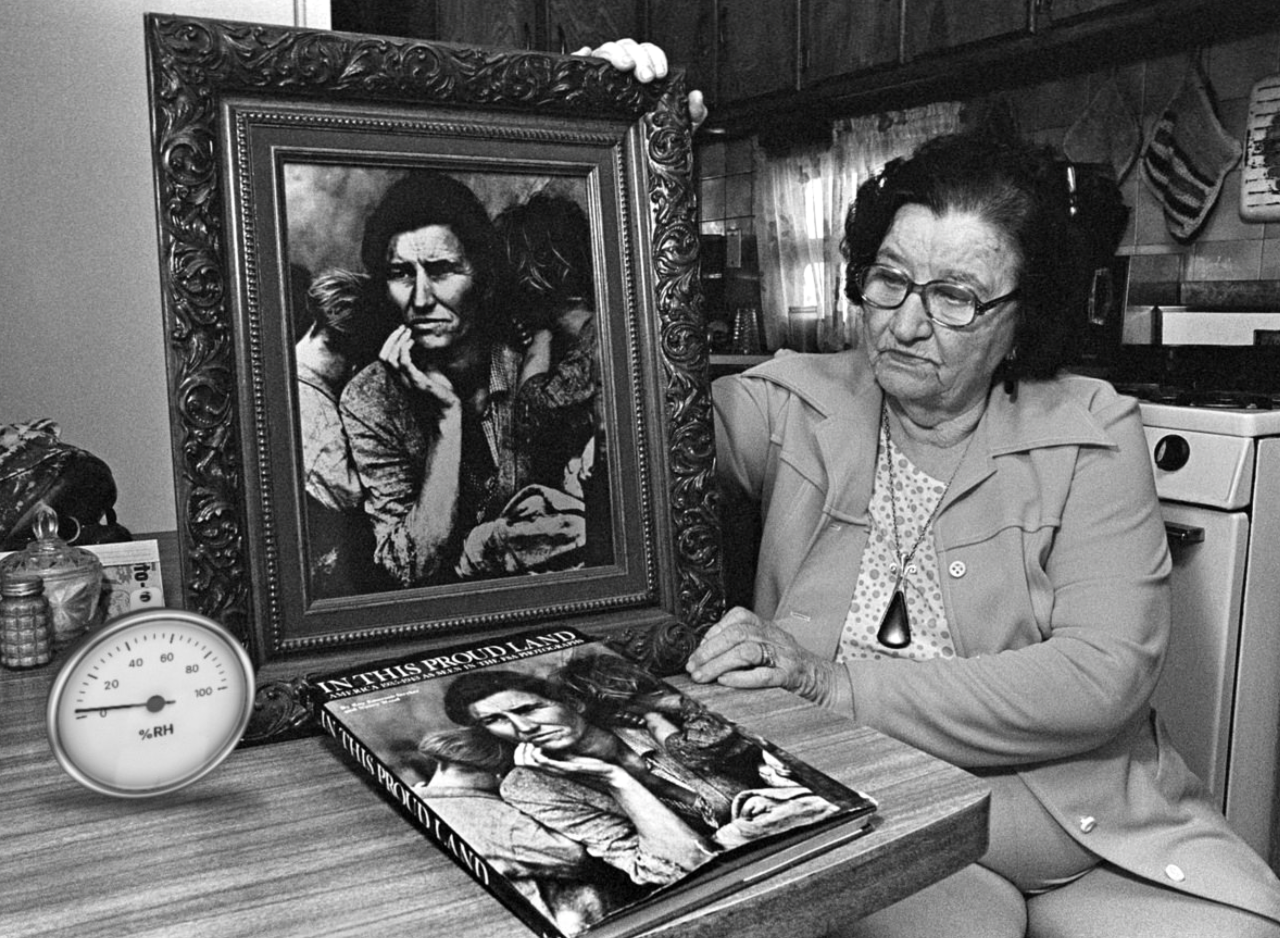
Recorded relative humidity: 4%
